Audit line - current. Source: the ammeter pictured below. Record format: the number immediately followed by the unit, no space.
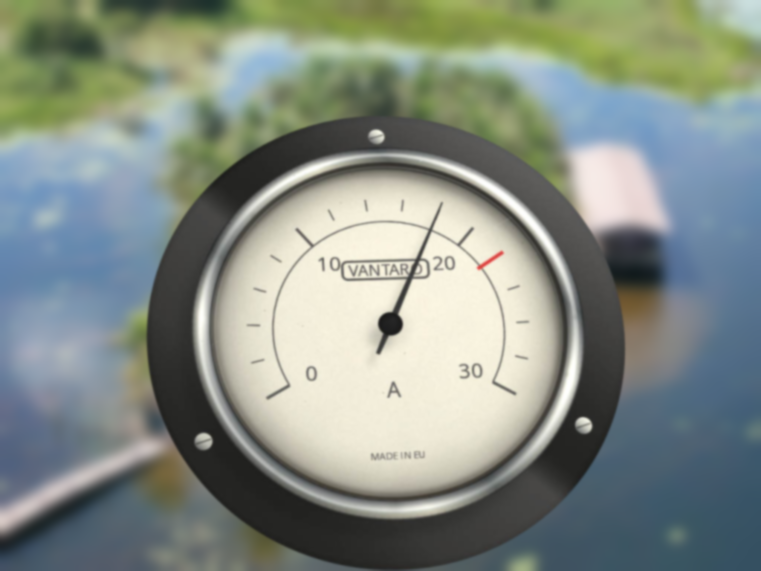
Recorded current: 18A
